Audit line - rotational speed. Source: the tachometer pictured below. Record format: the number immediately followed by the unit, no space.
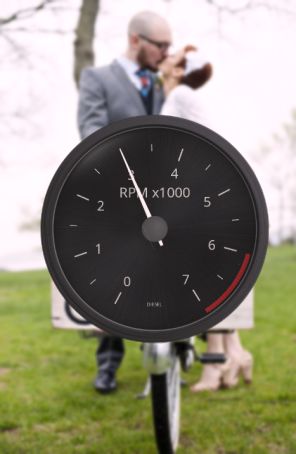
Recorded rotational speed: 3000rpm
